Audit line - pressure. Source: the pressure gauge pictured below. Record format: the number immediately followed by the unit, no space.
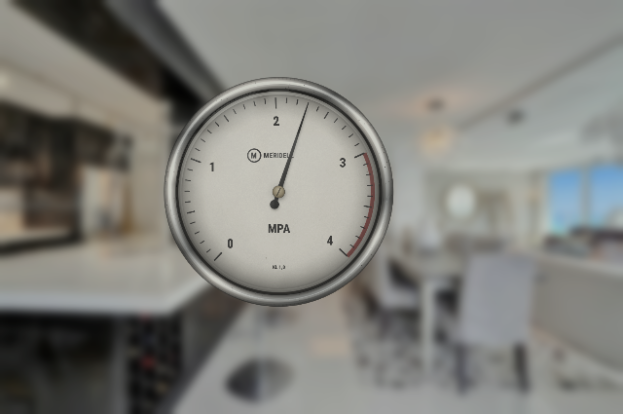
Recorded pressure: 2.3MPa
